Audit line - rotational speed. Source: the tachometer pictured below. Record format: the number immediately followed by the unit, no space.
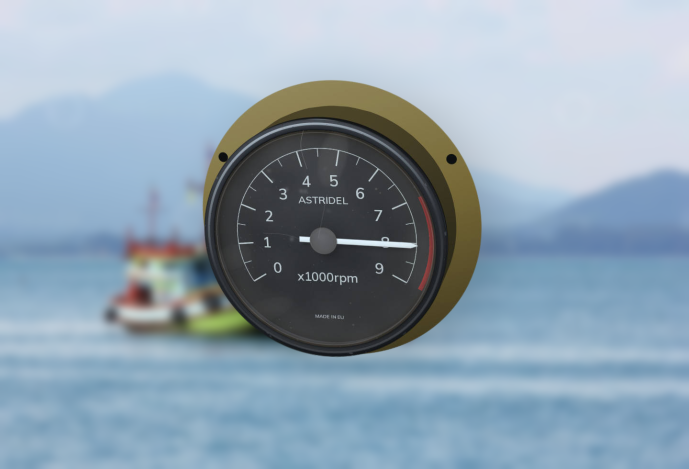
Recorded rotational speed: 8000rpm
